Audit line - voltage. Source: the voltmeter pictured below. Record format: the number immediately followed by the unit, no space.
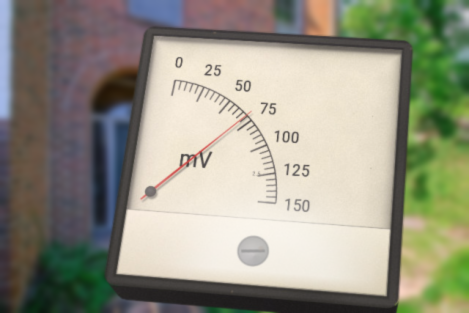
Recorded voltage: 70mV
